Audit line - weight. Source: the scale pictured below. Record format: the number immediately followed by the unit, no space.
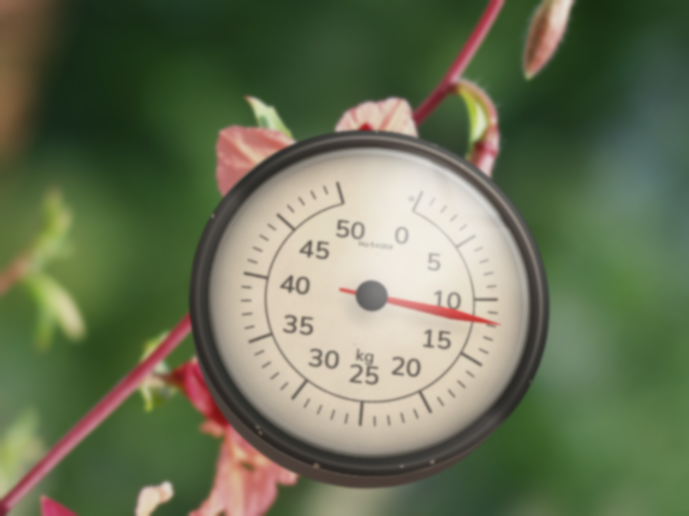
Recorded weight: 12kg
